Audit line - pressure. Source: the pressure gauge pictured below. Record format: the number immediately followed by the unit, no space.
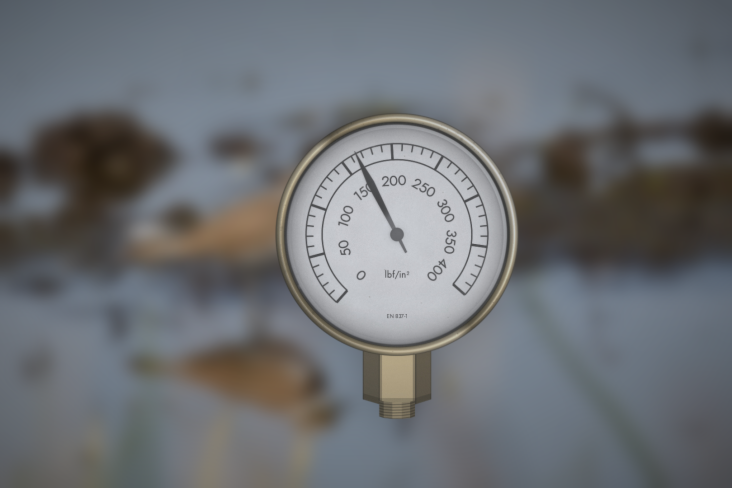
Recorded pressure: 165psi
